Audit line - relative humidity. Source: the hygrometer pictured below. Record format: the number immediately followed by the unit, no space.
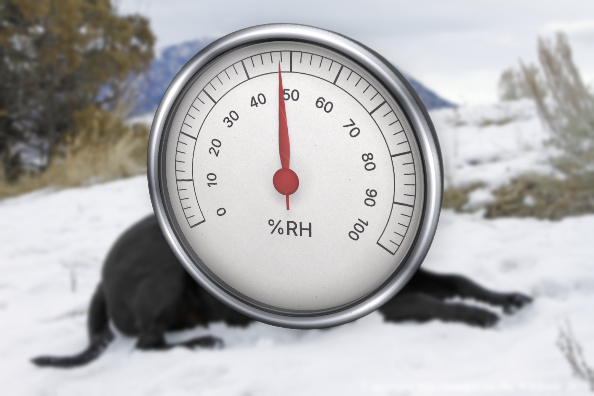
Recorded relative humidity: 48%
